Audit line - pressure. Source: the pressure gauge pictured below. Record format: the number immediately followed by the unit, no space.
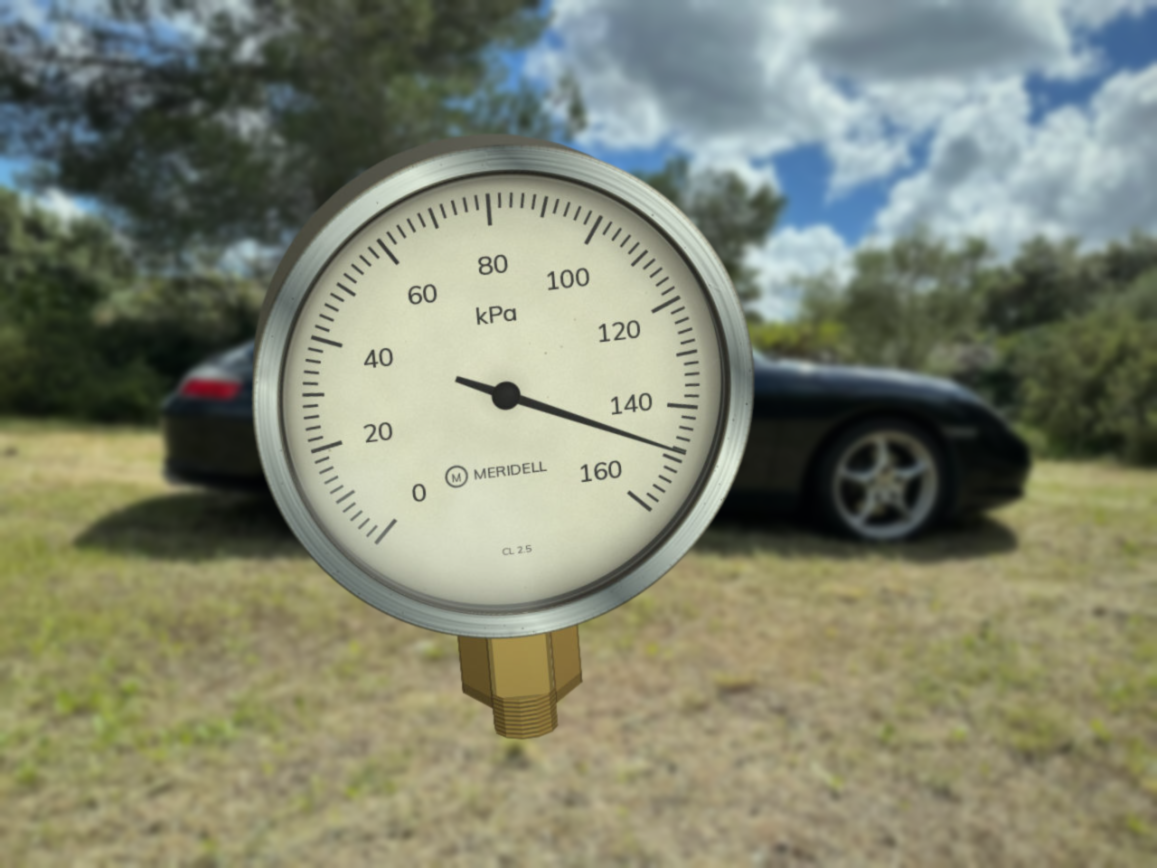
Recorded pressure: 148kPa
